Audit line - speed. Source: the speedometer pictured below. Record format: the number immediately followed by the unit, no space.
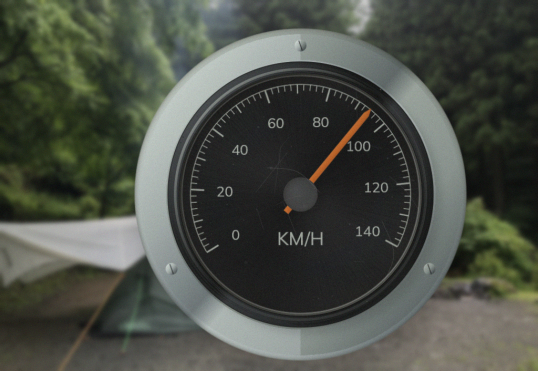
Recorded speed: 94km/h
